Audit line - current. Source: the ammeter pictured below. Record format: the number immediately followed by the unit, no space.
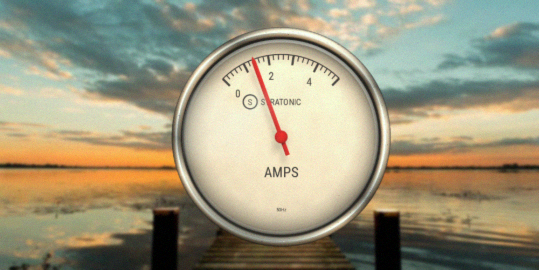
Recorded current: 1.4A
